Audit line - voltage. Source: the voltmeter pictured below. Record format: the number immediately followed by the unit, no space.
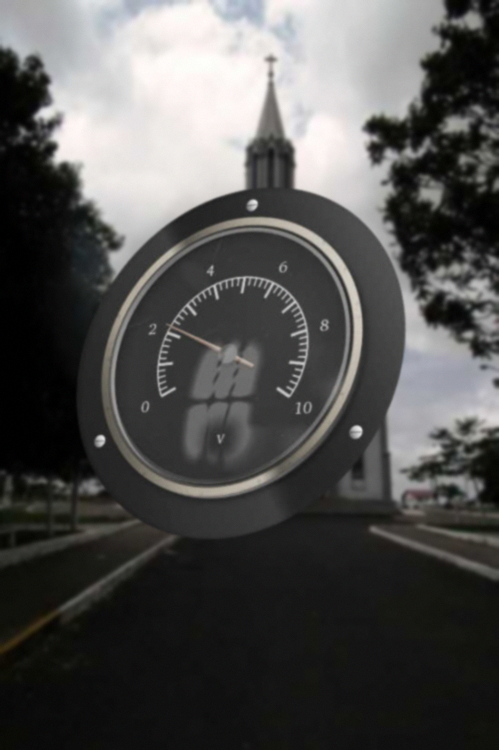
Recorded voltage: 2.2V
